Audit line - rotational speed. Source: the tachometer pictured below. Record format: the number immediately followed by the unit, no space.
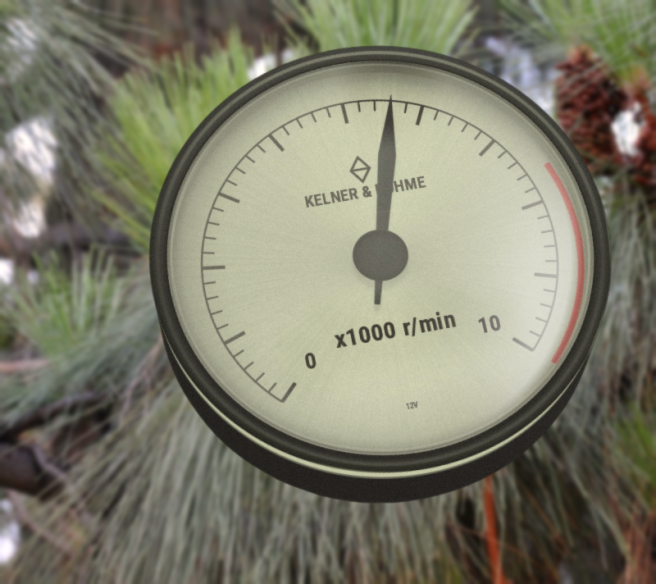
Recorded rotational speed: 5600rpm
